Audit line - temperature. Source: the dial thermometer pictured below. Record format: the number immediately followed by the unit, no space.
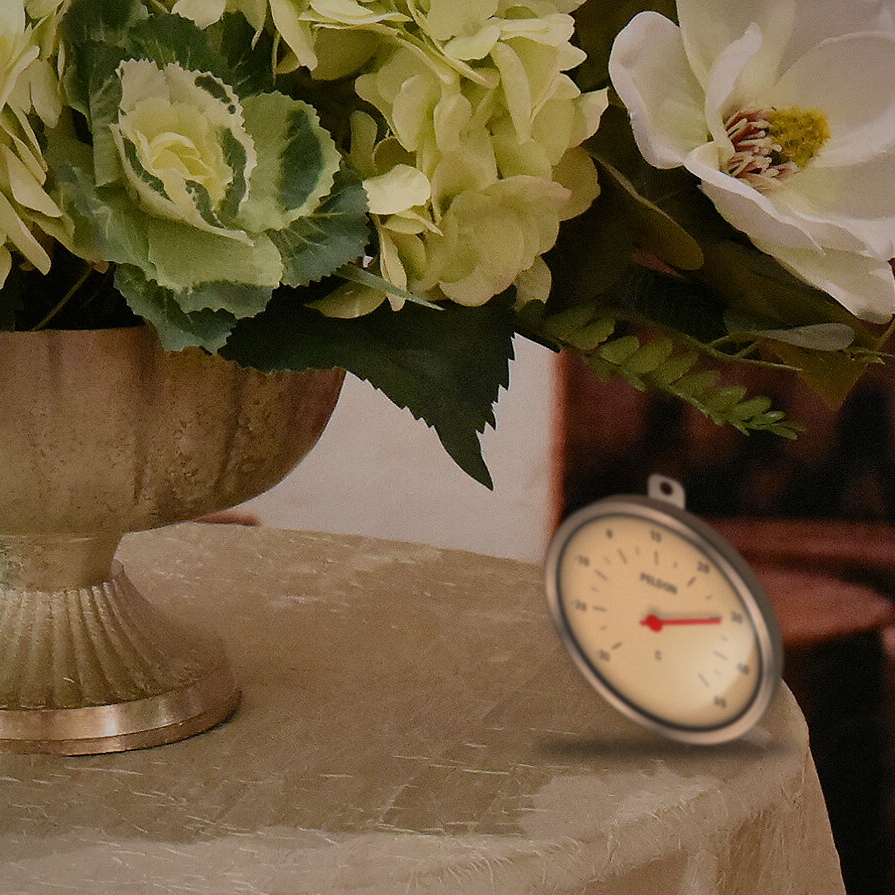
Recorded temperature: 30°C
